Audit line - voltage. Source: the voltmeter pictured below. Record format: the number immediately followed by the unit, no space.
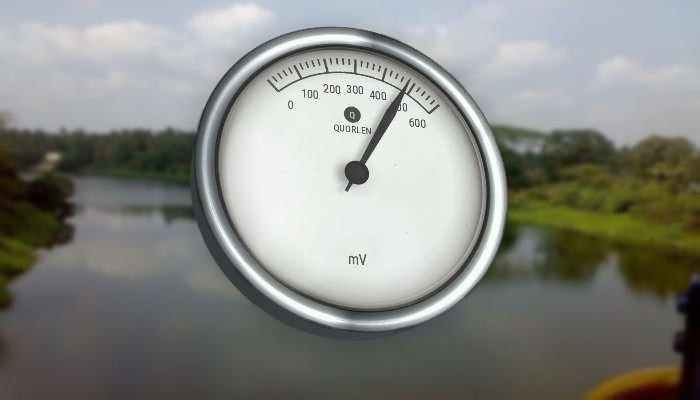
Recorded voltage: 480mV
